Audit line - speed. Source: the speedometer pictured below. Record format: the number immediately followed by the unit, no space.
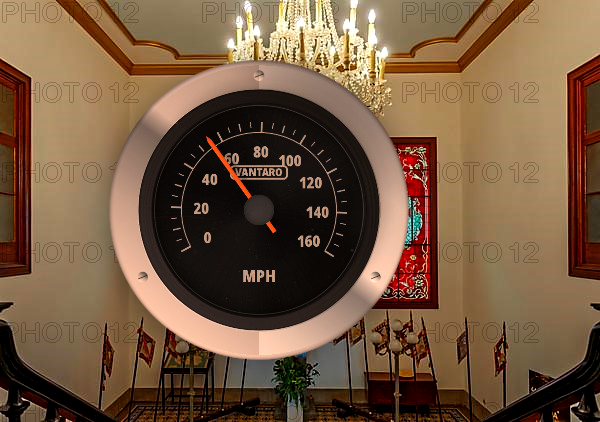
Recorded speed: 55mph
